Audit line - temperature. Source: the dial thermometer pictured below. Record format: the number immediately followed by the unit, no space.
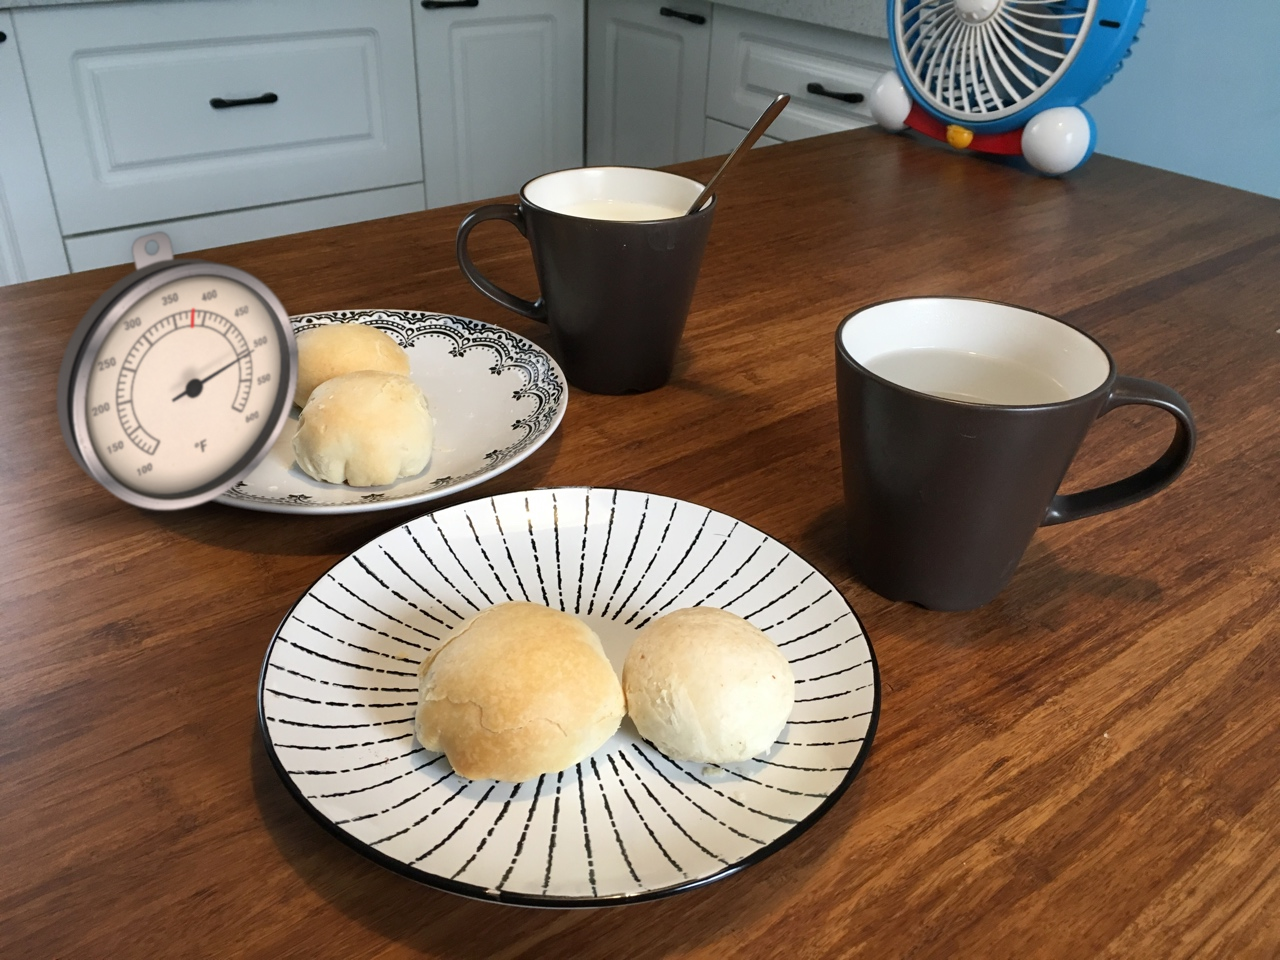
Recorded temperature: 500°F
